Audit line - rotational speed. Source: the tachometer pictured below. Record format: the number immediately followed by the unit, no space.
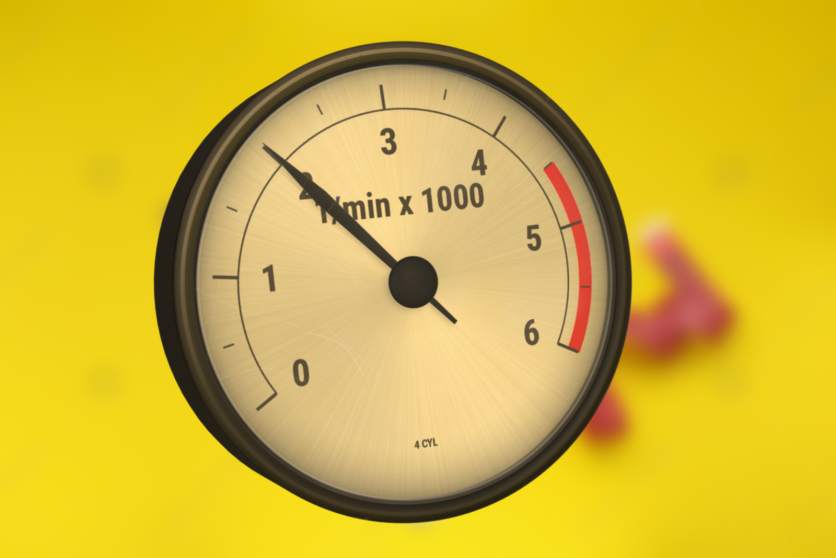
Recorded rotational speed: 2000rpm
